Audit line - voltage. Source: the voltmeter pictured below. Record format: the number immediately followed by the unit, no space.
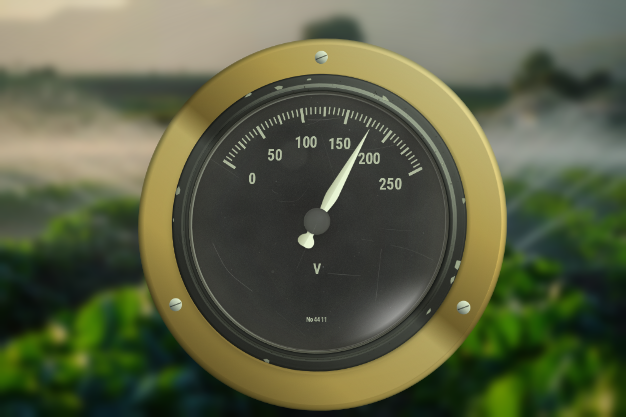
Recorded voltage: 180V
